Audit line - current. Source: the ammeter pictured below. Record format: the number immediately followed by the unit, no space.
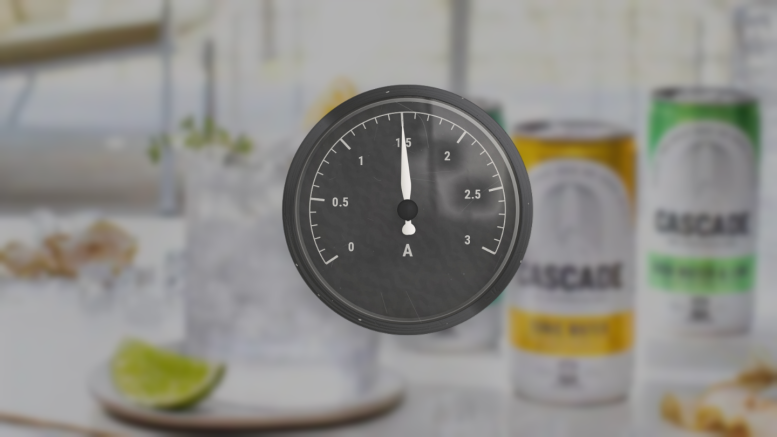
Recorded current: 1.5A
